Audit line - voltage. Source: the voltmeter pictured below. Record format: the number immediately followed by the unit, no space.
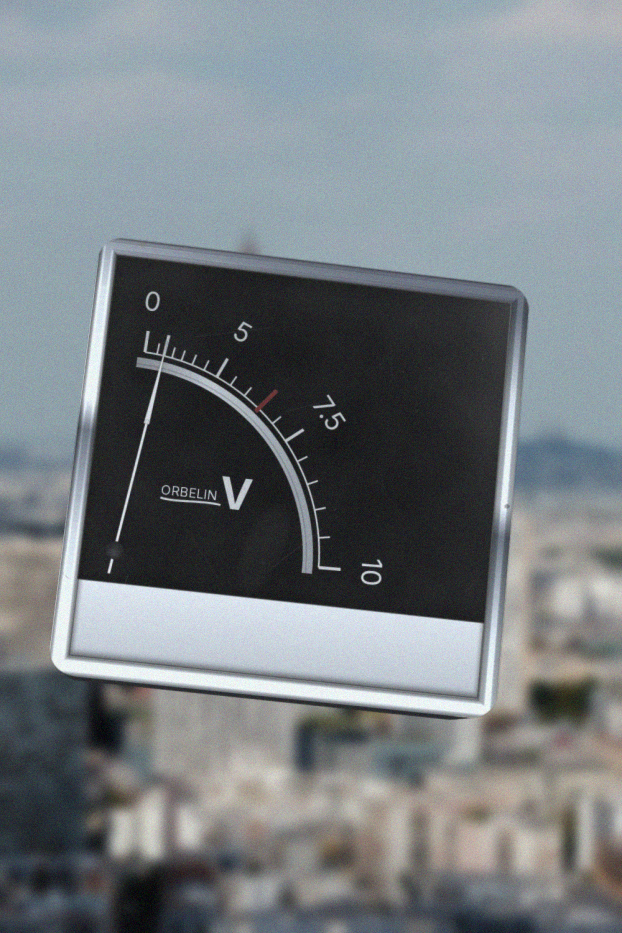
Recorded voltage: 2.5V
